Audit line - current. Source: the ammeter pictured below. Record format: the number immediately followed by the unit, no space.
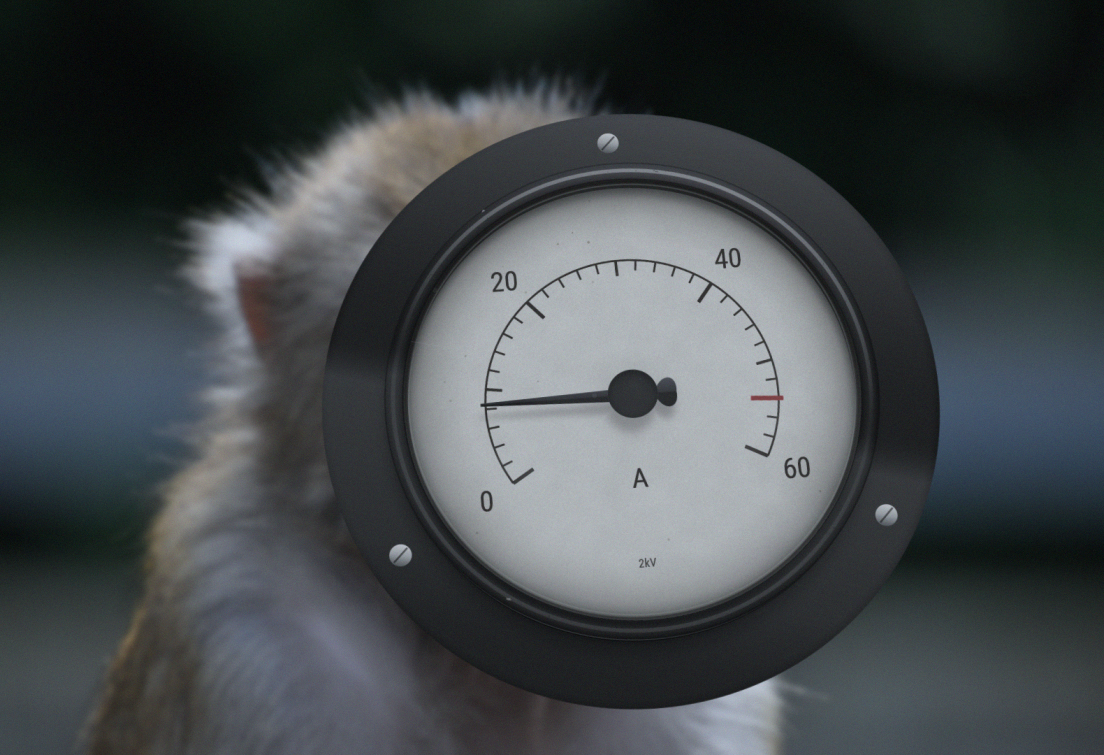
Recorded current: 8A
